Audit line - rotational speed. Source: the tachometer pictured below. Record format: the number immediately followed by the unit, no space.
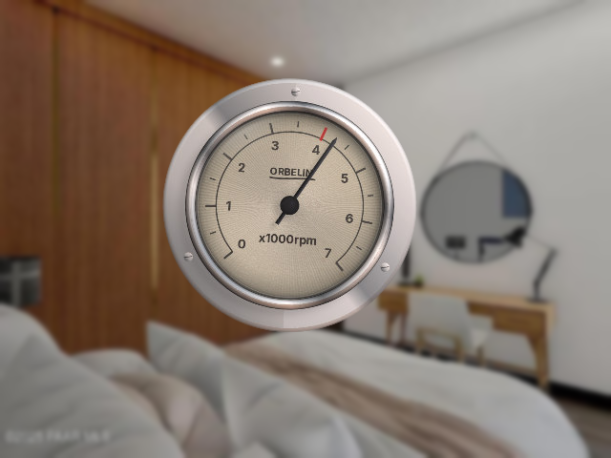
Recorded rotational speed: 4250rpm
